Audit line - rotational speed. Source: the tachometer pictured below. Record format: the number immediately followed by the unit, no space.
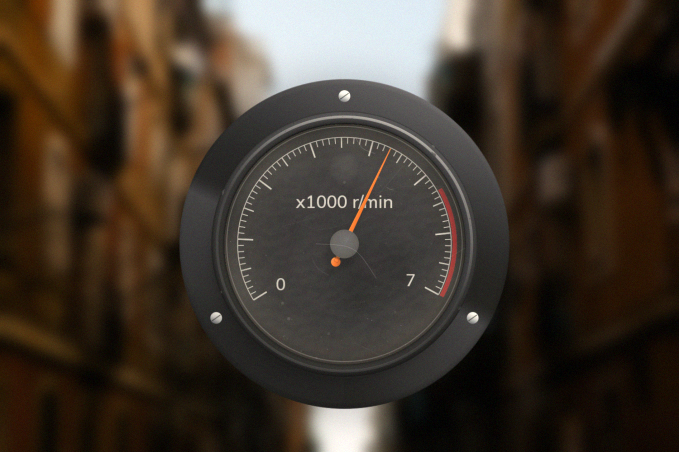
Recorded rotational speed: 4300rpm
